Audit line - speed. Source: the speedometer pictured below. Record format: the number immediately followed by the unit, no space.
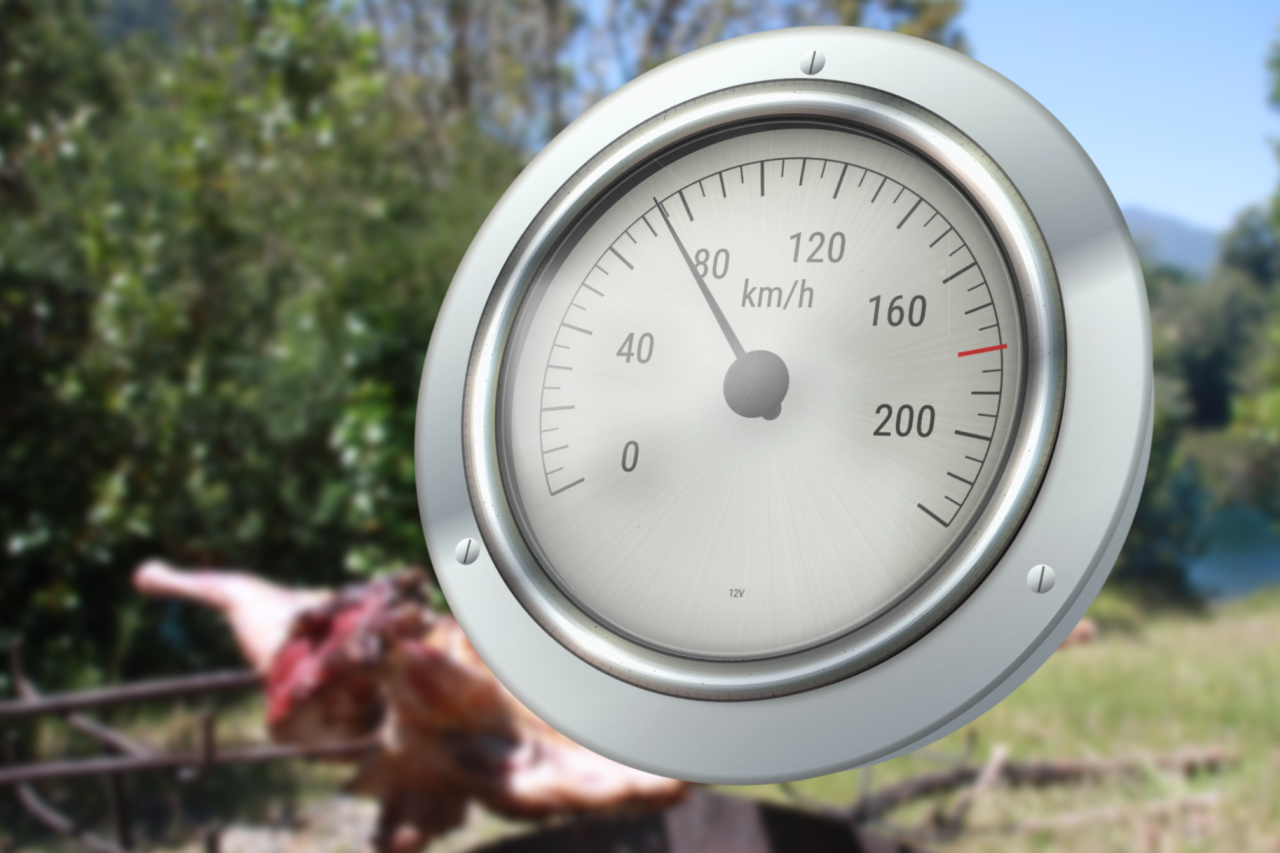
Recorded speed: 75km/h
